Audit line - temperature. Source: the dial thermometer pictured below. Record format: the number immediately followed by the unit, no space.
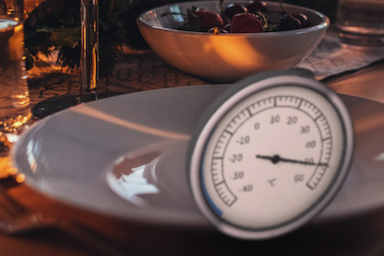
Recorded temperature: 50°C
